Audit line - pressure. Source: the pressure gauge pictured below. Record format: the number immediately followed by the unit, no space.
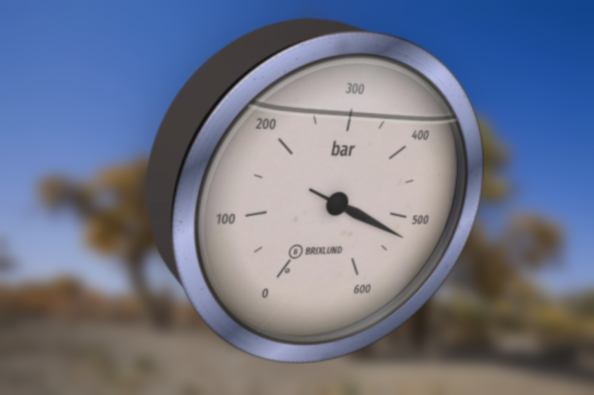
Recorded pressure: 525bar
